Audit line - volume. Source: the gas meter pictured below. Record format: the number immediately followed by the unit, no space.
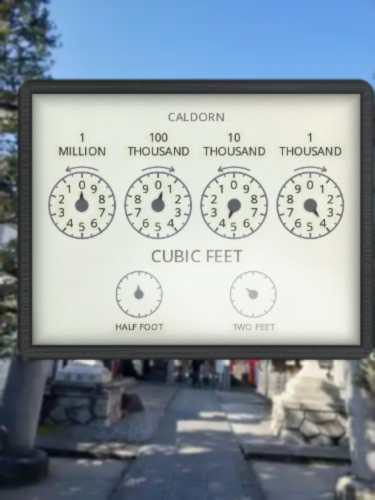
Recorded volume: 4400ft³
